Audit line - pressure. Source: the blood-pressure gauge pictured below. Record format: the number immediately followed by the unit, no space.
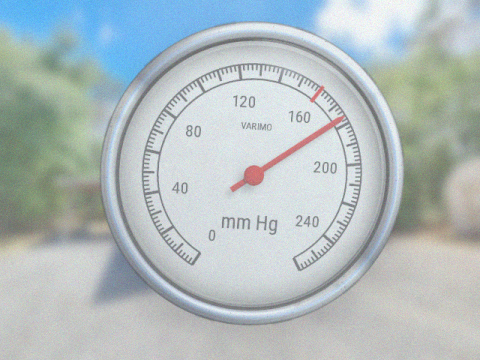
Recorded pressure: 176mmHg
